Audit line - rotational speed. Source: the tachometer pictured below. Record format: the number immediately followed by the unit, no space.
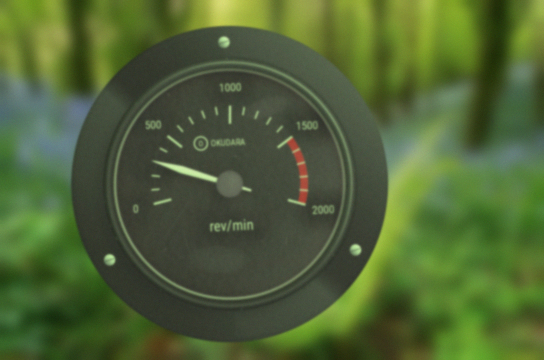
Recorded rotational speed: 300rpm
